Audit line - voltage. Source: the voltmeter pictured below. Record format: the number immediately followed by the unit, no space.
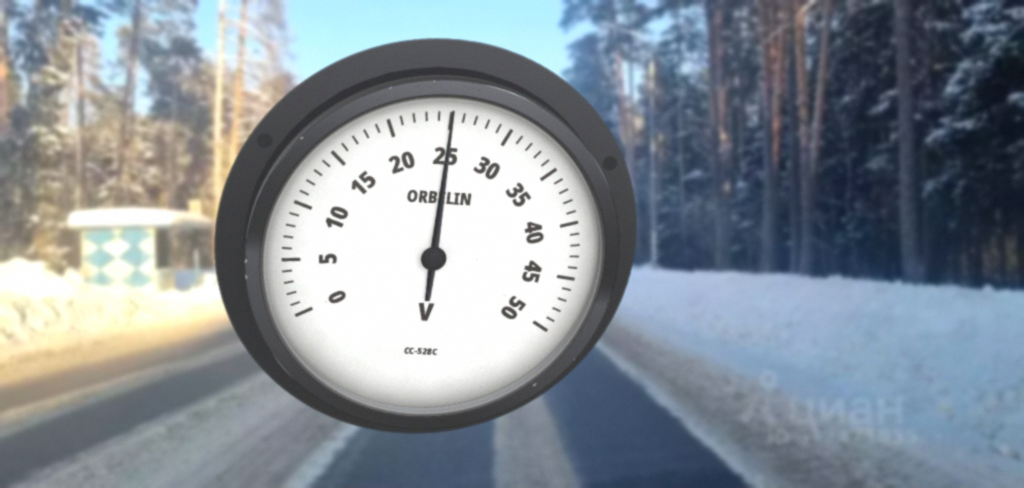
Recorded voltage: 25V
